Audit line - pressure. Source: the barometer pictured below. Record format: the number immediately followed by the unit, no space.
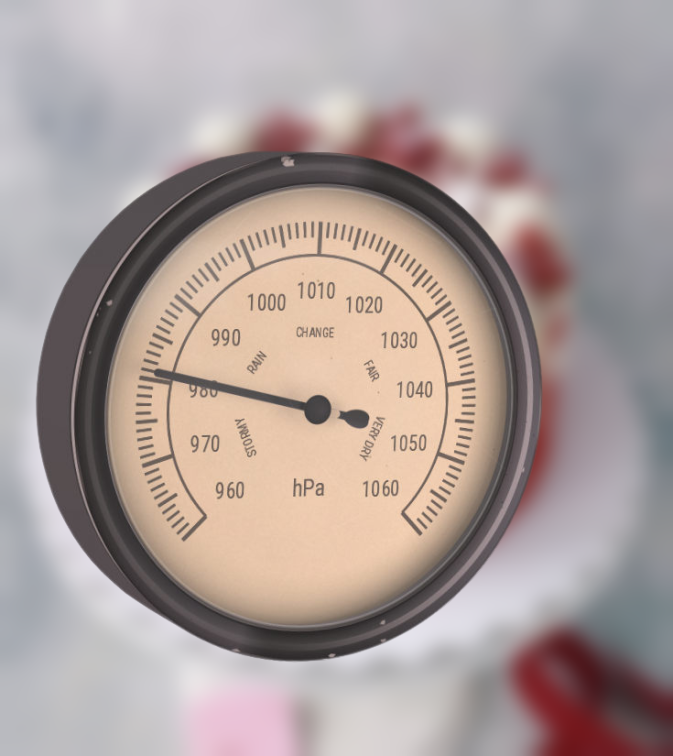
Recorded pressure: 981hPa
